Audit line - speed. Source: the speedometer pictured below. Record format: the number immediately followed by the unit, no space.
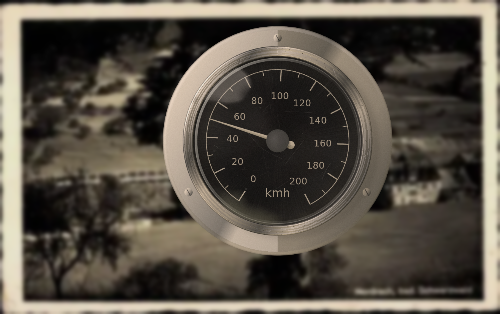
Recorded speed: 50km/h
